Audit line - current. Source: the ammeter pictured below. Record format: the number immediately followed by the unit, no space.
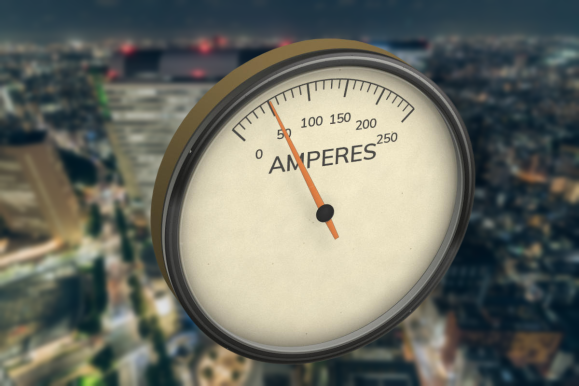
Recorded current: 50A
